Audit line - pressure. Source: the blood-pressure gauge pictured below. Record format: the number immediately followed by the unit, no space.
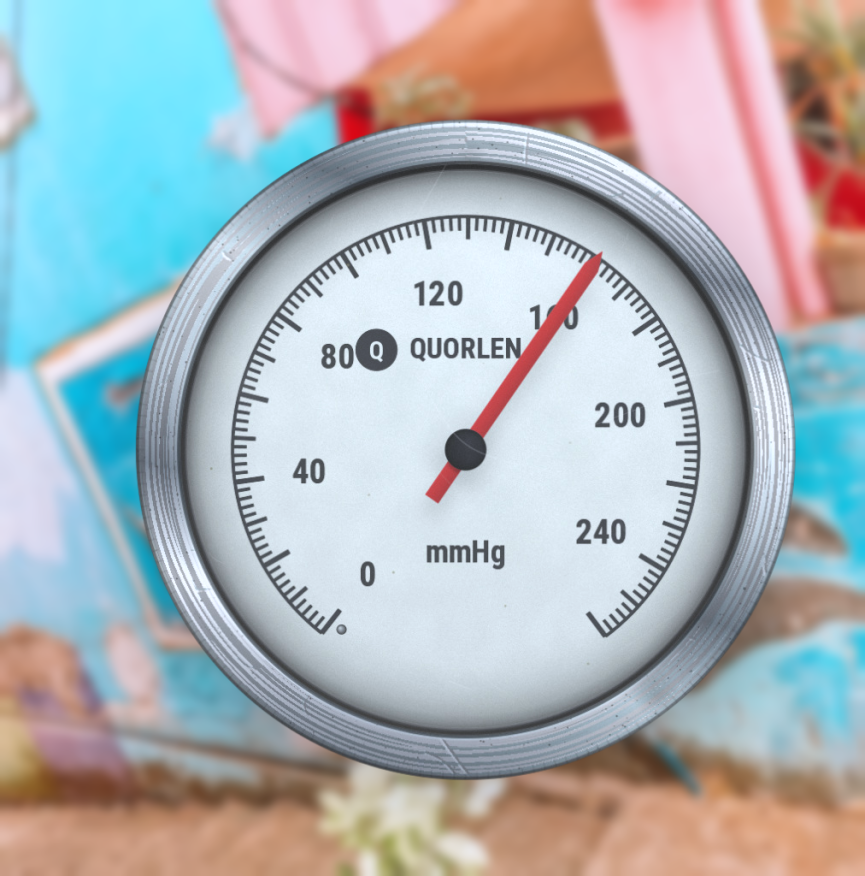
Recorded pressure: 161mmHg
